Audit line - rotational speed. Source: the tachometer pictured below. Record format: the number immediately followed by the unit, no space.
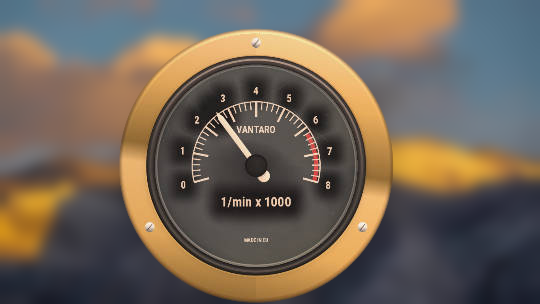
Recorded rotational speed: 2600rpm
